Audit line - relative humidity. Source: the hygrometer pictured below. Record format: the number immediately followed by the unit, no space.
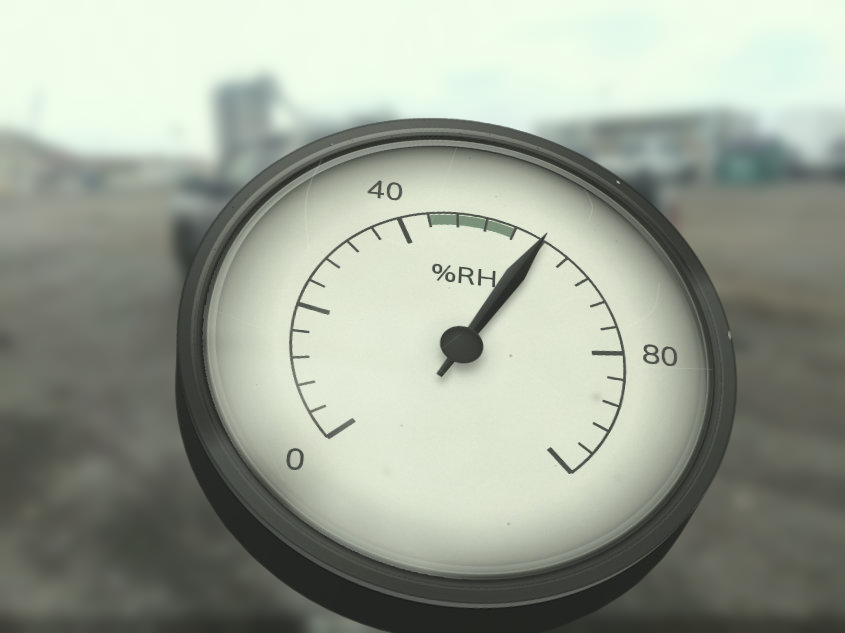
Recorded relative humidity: 60%
